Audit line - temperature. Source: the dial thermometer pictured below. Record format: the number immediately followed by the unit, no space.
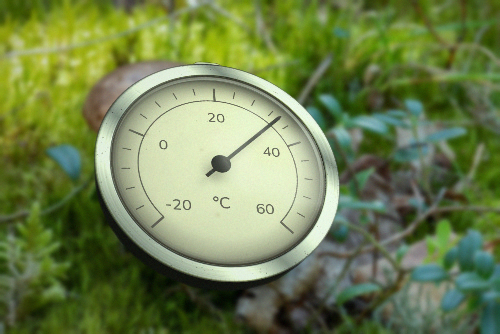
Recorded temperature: 34°C
